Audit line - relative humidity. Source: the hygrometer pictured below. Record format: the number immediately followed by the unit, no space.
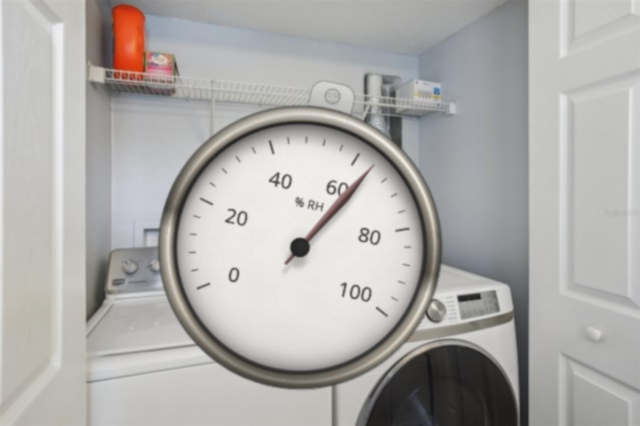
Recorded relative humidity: 64%
